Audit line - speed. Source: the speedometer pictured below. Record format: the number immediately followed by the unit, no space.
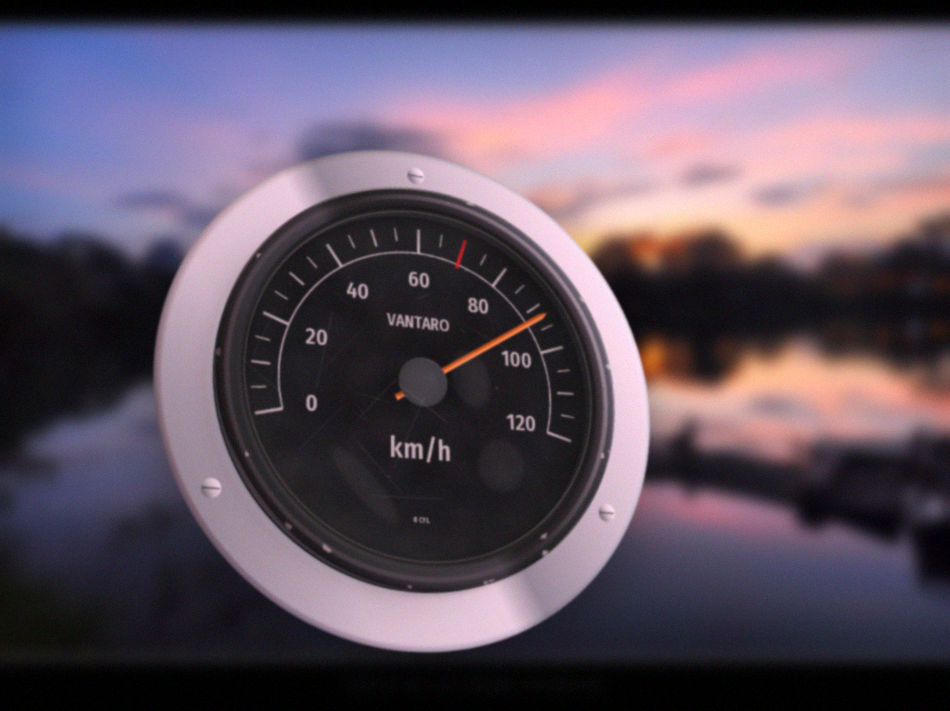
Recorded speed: 92.5km/h
